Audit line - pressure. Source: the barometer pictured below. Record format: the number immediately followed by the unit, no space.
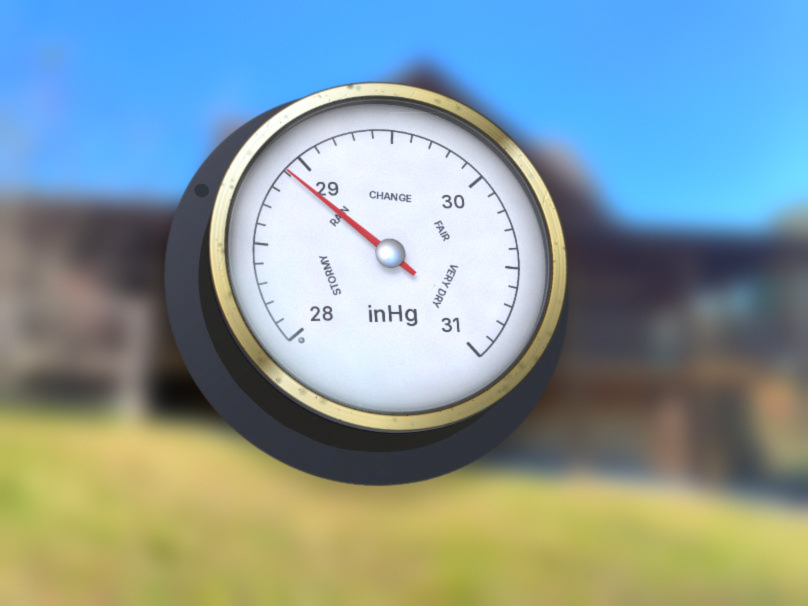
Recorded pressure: 28.9inHg
